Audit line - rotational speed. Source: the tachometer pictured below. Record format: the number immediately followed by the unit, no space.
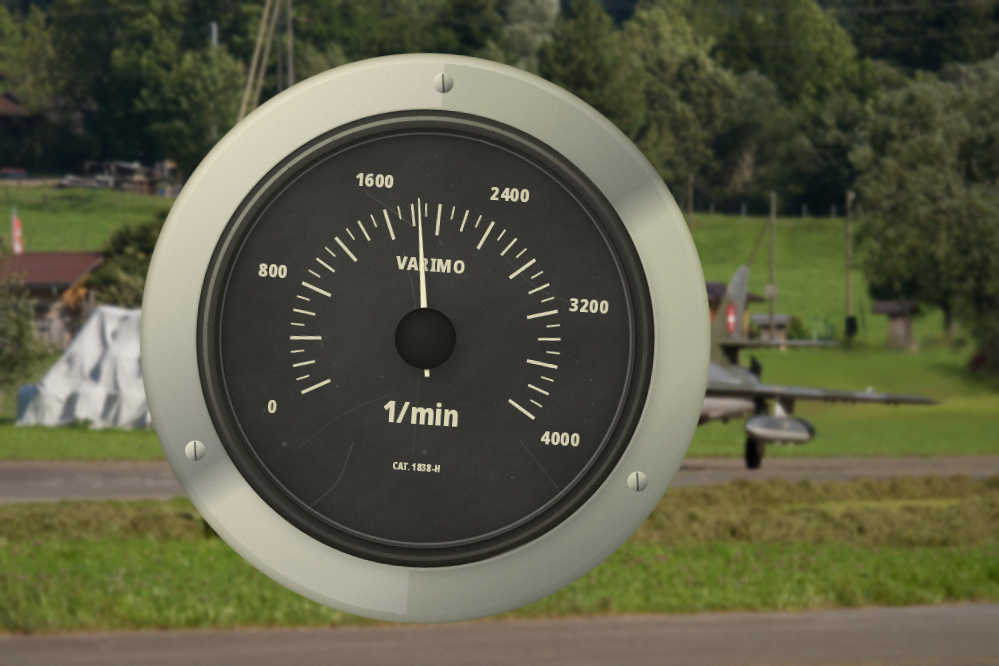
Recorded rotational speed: 1850rpm
